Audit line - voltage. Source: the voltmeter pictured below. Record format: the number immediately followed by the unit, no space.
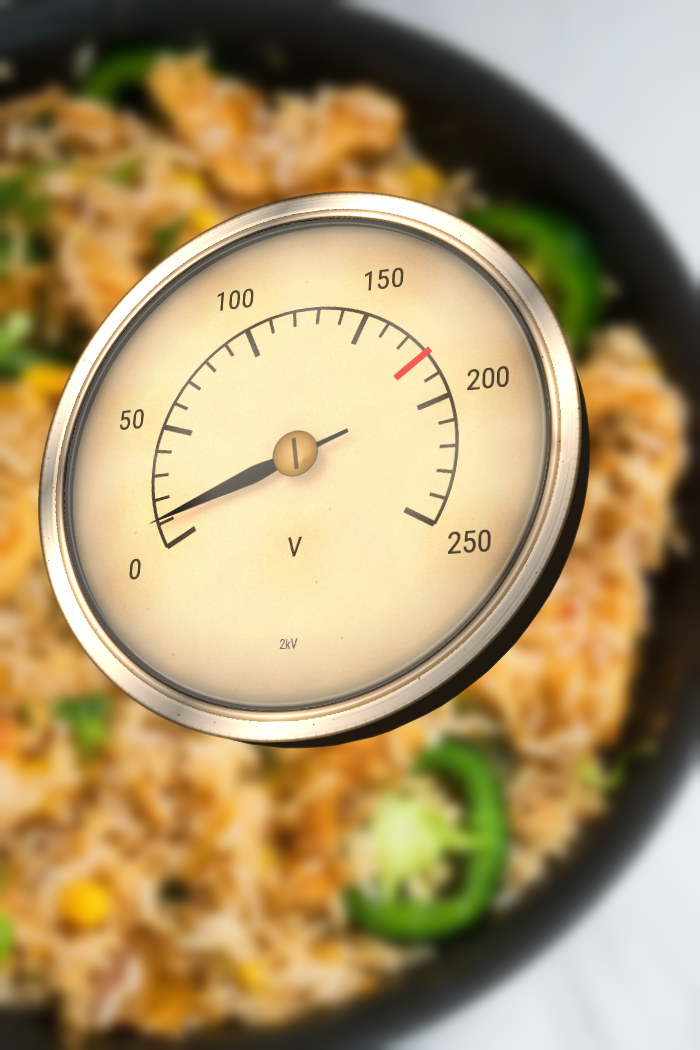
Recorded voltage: 10V
